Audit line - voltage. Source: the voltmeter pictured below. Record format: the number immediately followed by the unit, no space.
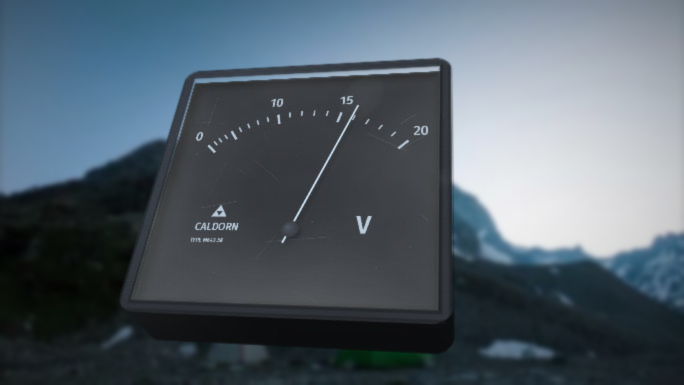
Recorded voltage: 16V
